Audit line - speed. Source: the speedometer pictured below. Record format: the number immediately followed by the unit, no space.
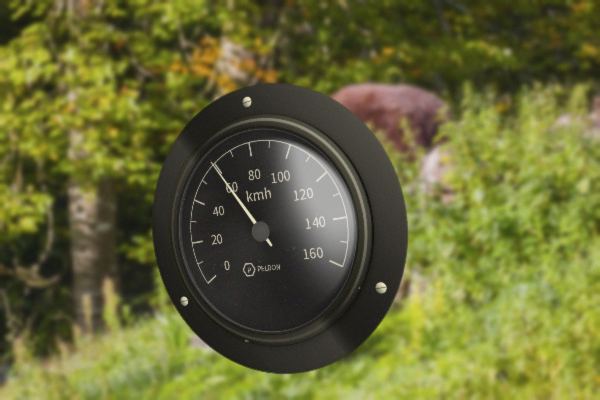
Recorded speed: 60km/h
